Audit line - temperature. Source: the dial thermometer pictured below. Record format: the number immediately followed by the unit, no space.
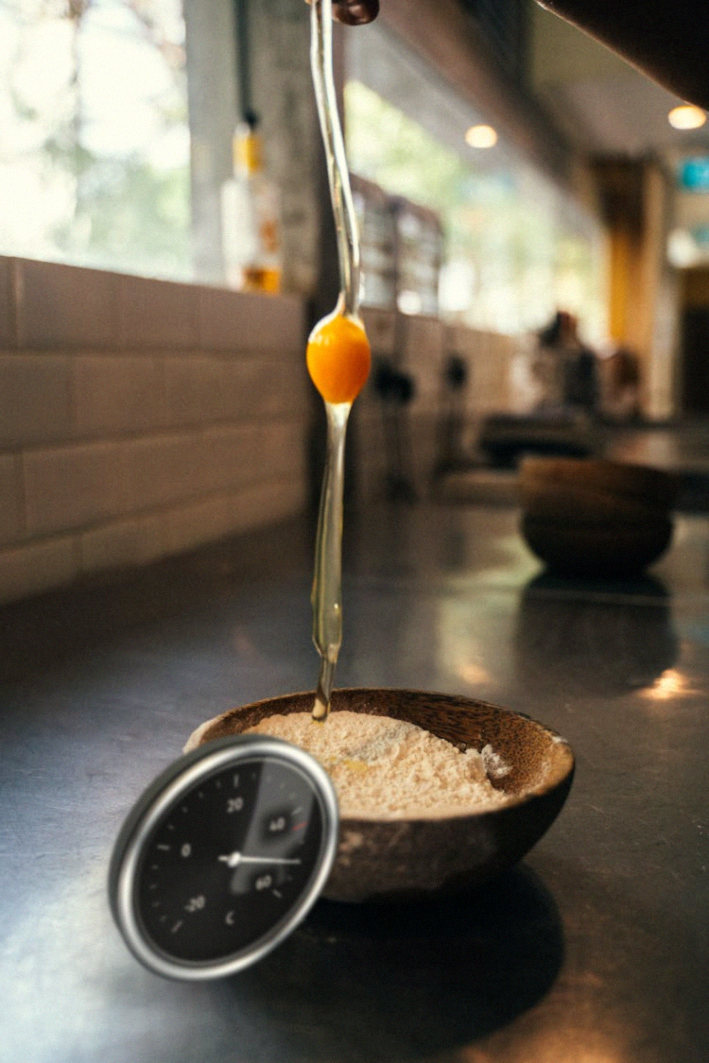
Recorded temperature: 52°C
